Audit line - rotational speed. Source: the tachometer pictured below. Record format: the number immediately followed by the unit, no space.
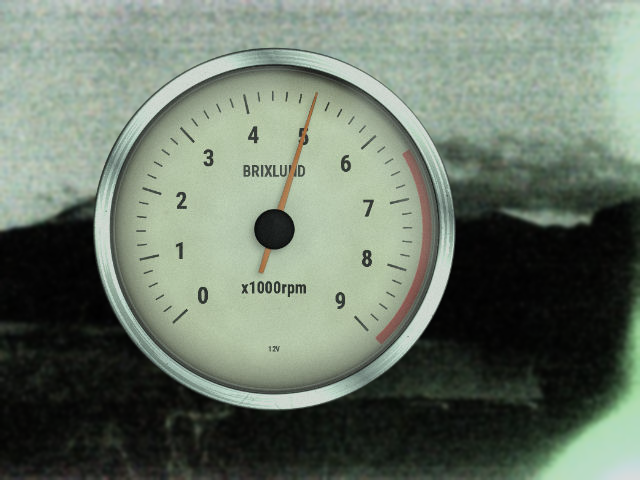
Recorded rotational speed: 5000rpm
